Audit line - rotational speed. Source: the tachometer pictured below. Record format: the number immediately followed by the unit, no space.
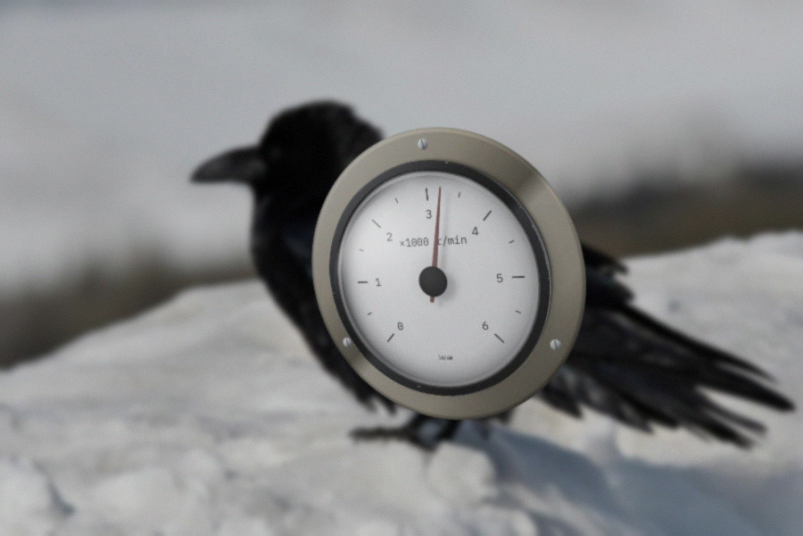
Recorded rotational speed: 3250rpm
